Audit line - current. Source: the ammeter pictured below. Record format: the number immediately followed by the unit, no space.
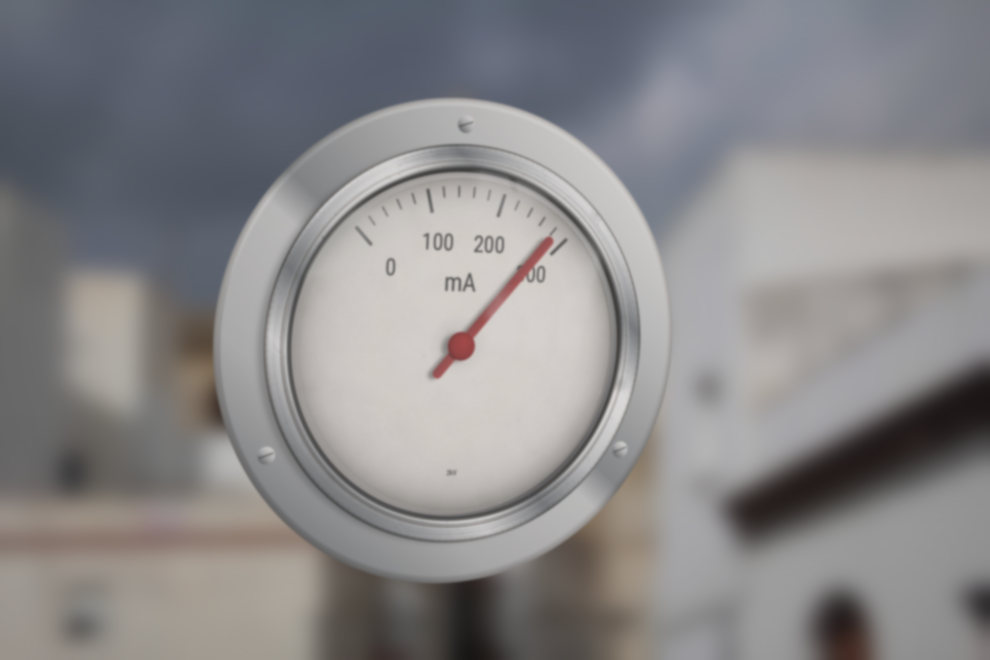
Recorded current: 280mA
